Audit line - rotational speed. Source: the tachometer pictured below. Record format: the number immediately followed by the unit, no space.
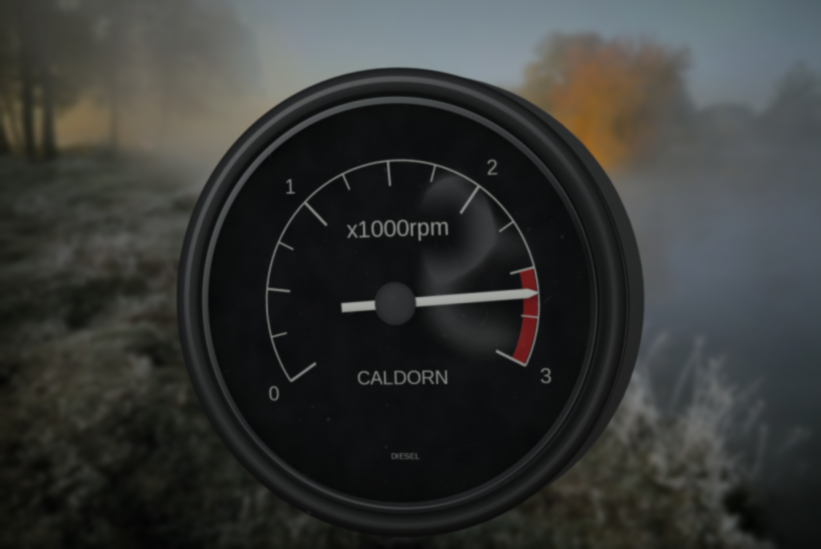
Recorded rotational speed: 2625rpm
